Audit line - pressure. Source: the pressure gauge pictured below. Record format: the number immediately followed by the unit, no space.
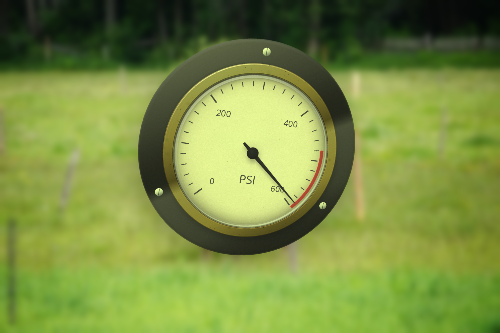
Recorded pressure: 590psi
